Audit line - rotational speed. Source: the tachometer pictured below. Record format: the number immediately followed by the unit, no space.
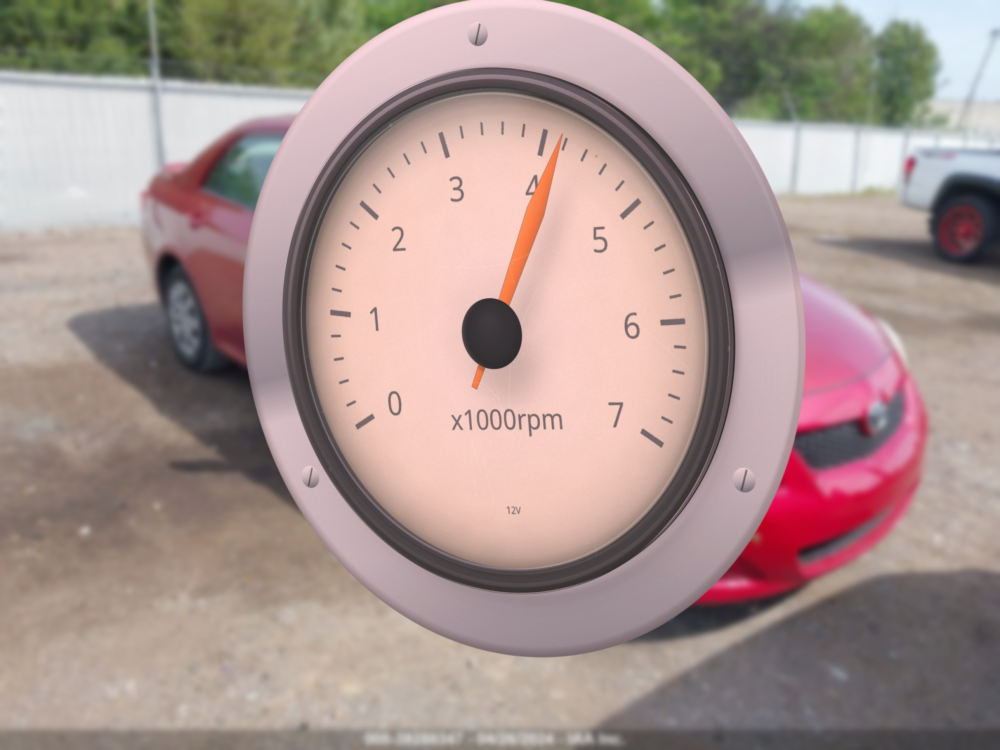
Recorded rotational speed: 4200rpm
